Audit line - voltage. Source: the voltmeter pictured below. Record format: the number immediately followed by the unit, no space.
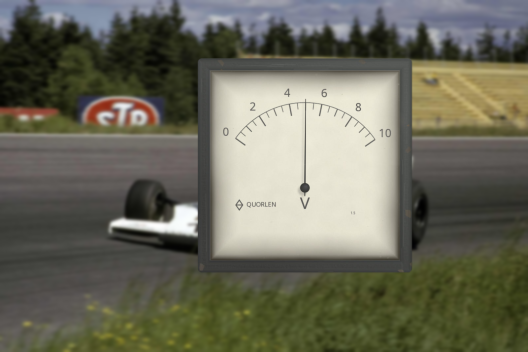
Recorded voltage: 5V
